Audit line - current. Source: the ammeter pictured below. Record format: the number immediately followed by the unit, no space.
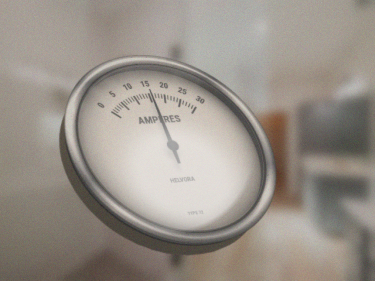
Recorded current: 15A
